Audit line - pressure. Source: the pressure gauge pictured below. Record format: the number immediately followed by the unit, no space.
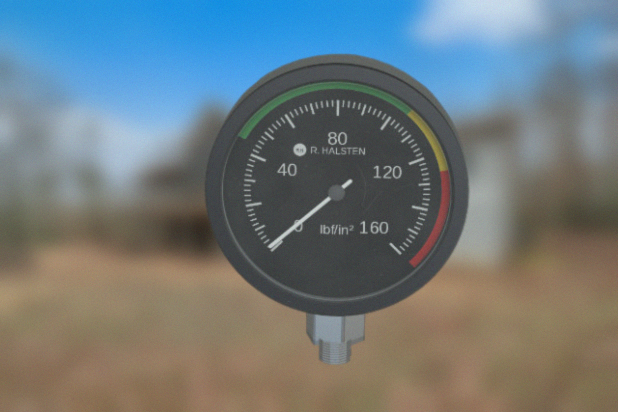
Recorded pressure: 2psi
